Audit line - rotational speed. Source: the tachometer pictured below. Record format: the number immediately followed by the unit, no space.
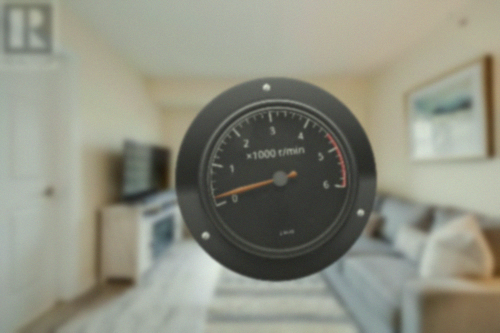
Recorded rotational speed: 200rpm
